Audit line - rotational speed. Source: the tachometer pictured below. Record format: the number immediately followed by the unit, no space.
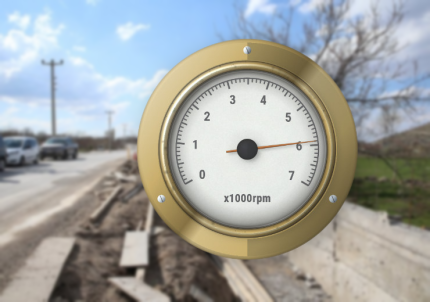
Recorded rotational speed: 5900rpm
